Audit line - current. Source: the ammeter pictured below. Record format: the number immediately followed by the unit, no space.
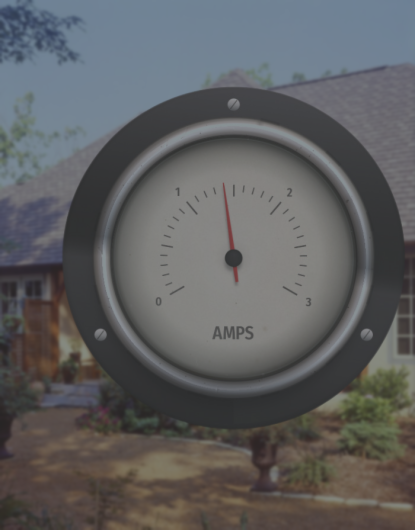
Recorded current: 1.4A
